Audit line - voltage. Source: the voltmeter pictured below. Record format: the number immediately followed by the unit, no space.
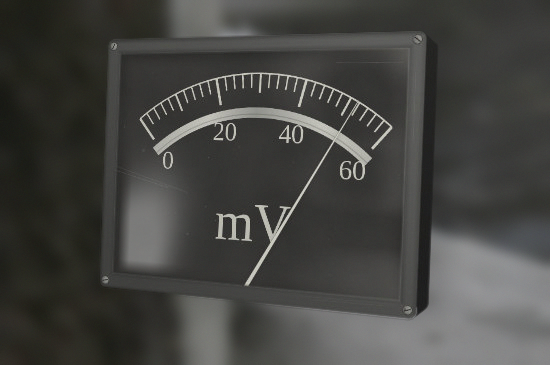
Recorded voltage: 52mV
